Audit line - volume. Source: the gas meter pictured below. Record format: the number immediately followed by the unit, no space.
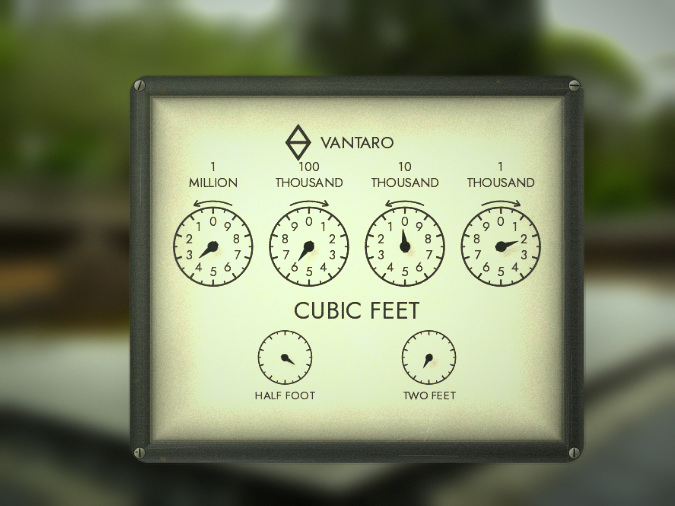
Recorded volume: 360200ft³
